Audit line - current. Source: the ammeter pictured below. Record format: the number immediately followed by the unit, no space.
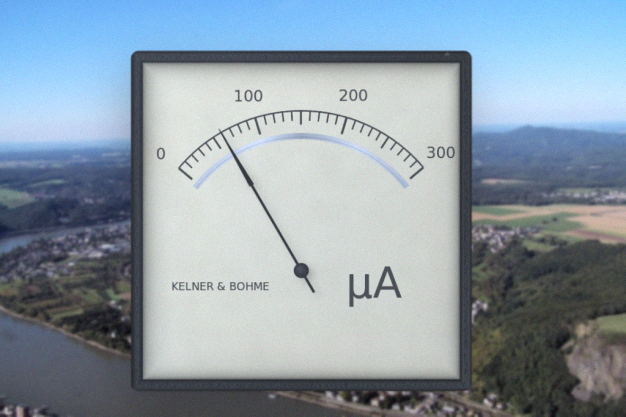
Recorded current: 60µA
